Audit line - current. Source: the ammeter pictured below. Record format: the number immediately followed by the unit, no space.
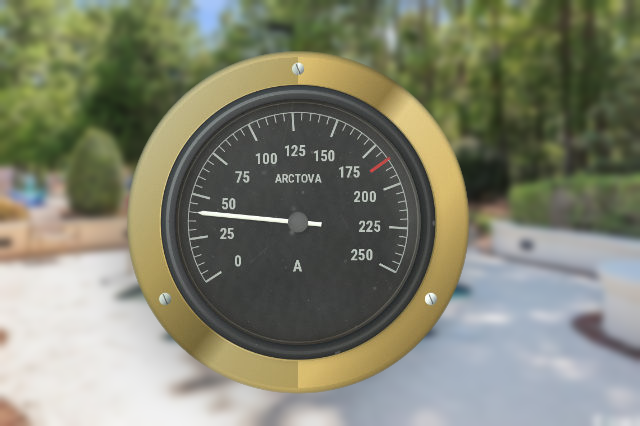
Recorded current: 40A
